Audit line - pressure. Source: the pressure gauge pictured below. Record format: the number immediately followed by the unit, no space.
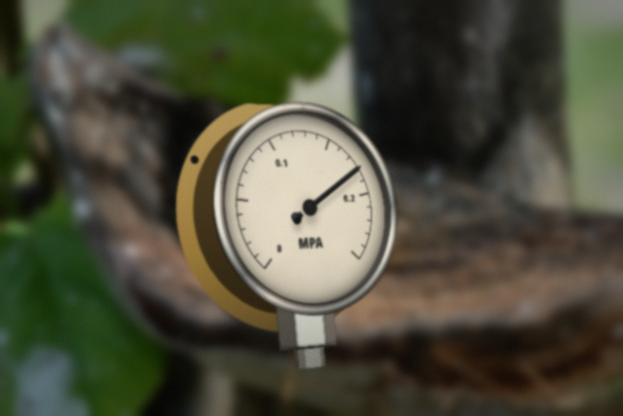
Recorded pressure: 0.18MPa
